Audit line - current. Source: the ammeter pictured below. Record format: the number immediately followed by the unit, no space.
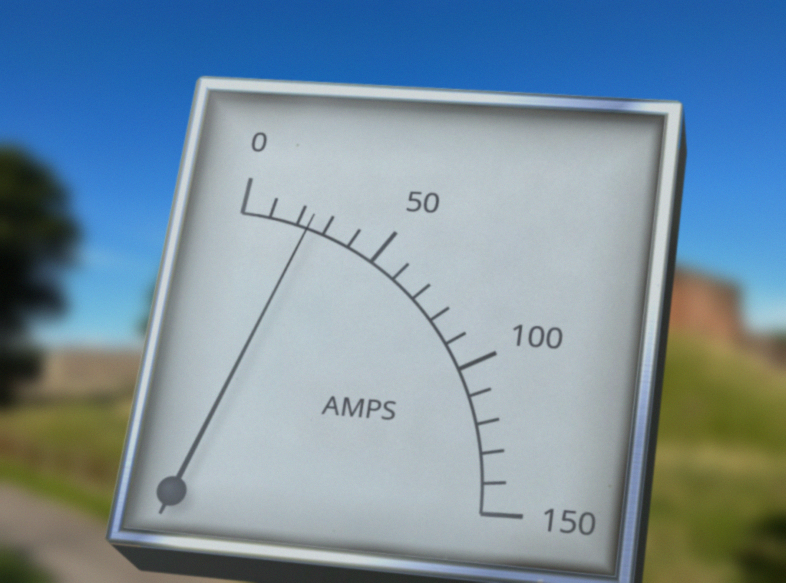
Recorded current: 25A
